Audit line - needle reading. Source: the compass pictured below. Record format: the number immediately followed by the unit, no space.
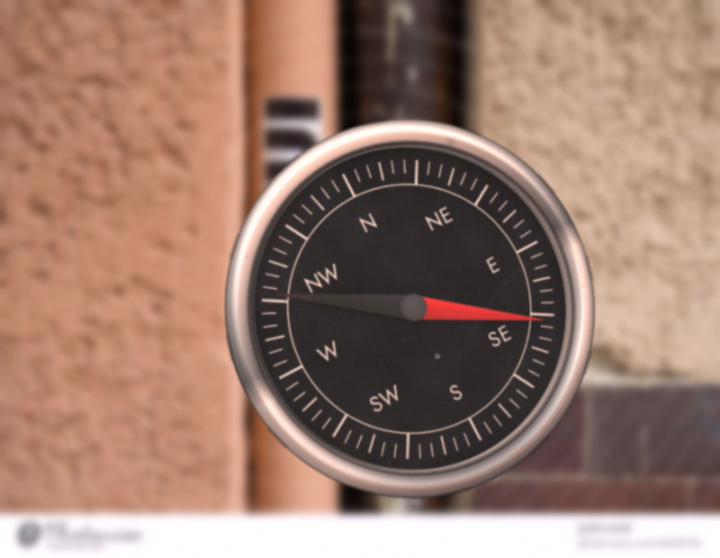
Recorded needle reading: 122.5°
